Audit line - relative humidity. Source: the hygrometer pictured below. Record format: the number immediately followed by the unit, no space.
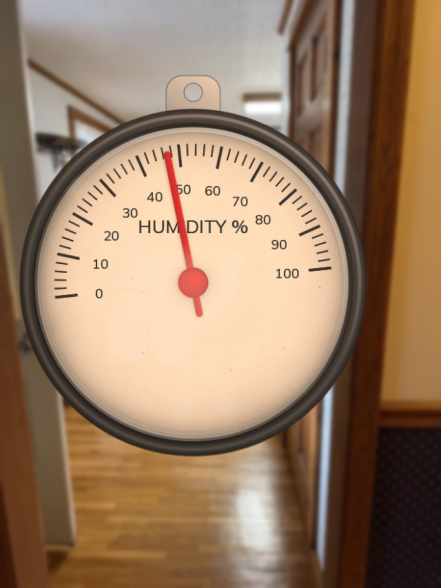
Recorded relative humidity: 47%
